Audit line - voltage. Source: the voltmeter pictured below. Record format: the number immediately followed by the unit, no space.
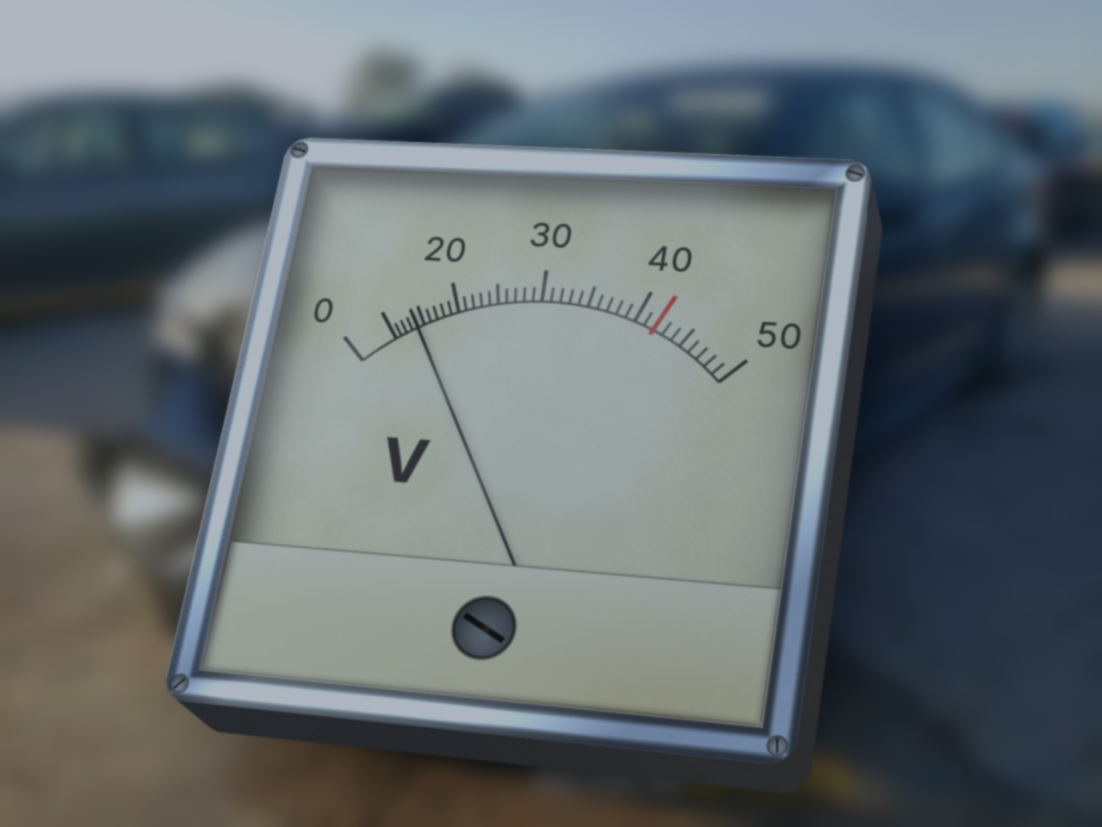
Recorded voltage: 14V
